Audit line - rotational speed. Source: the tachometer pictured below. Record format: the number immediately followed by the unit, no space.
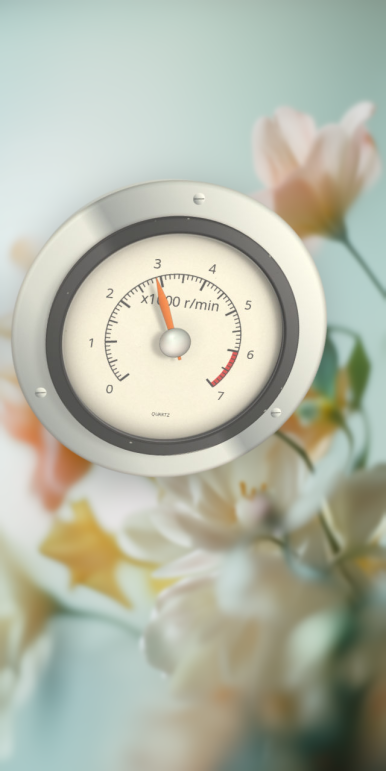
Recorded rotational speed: 2900rpm
